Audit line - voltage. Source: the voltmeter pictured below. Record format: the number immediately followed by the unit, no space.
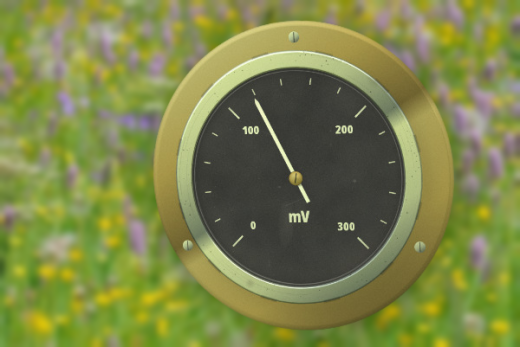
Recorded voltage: 120mV
